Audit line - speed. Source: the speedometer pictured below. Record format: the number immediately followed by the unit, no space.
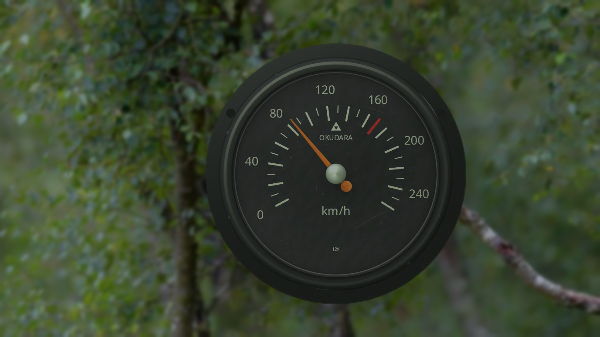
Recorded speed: 85km/h
